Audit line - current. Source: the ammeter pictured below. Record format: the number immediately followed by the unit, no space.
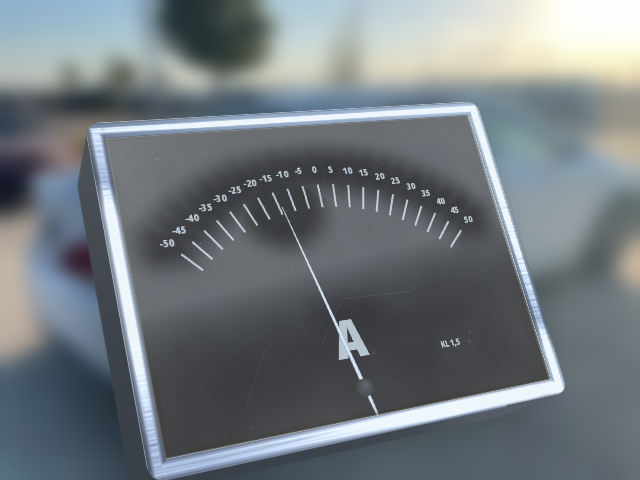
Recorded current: -15A
